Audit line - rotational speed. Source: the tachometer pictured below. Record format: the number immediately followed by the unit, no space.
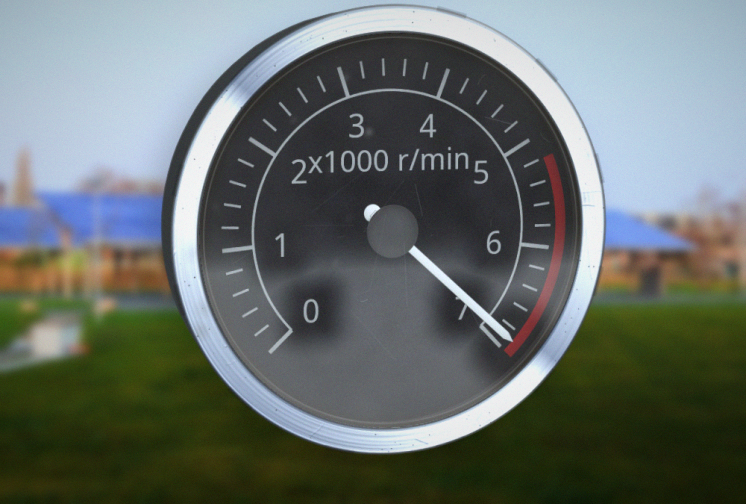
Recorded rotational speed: 6900rpm
